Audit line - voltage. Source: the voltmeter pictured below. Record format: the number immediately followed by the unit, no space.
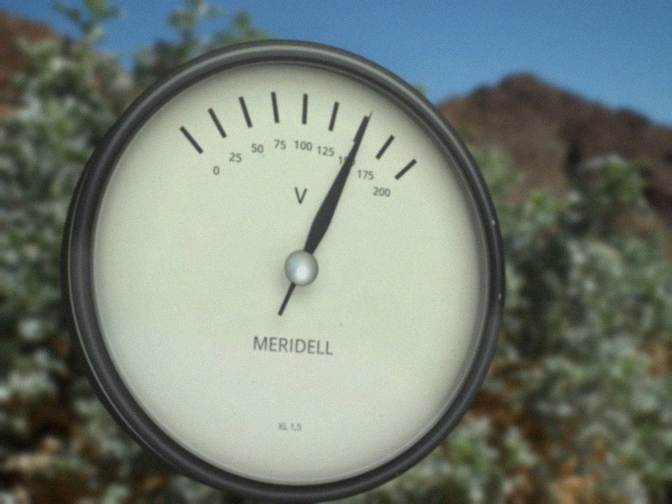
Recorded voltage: 150V
